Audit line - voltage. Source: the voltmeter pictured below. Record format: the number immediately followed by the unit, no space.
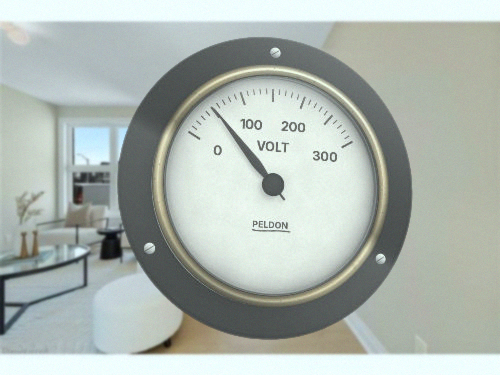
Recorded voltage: 50V
